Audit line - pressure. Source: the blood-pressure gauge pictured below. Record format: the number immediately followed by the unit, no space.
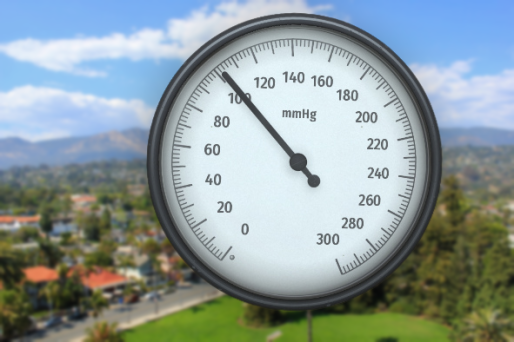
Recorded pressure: 102mmHg
